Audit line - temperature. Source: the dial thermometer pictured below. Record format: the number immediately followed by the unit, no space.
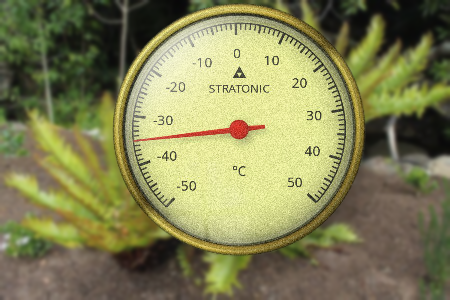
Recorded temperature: -35°C
